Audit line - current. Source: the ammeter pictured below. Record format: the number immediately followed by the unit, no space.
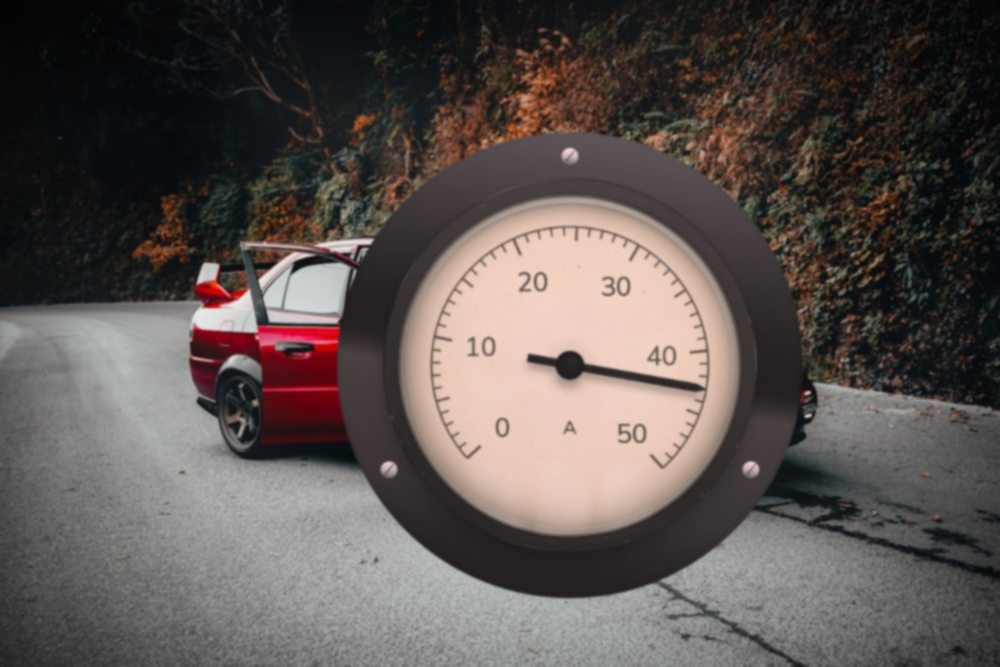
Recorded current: 43A
